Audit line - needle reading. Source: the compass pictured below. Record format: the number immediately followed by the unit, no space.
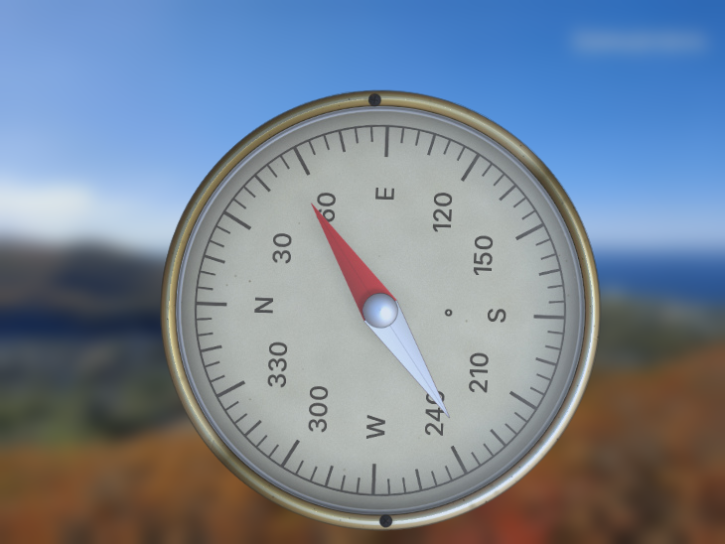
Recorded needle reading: 55°
